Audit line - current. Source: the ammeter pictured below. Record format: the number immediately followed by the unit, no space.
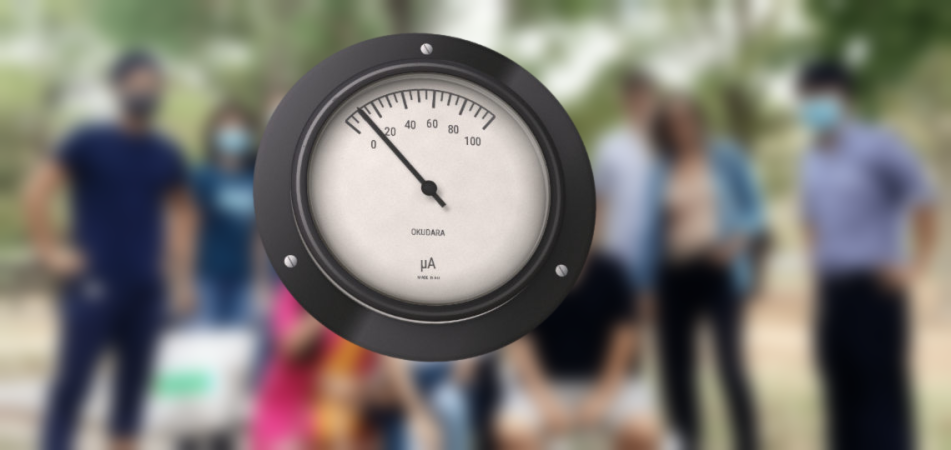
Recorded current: 10µA
